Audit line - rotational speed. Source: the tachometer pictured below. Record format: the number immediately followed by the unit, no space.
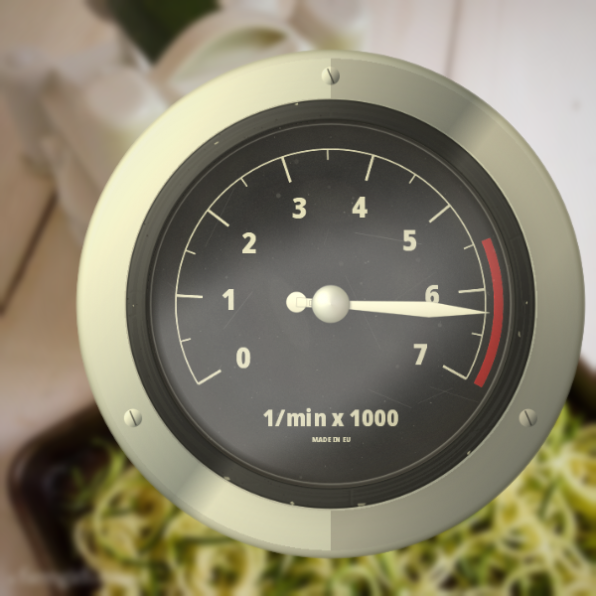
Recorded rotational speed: 6250rpm
